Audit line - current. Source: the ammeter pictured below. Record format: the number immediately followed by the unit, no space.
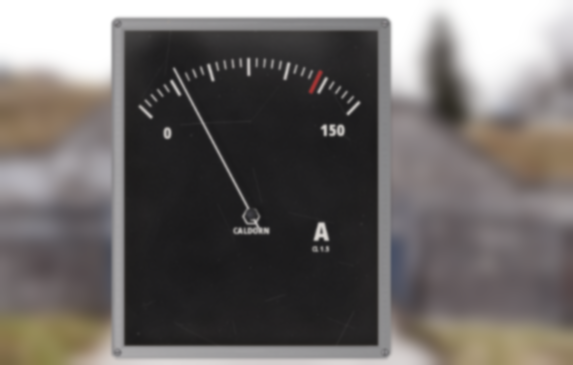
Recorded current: 30A
